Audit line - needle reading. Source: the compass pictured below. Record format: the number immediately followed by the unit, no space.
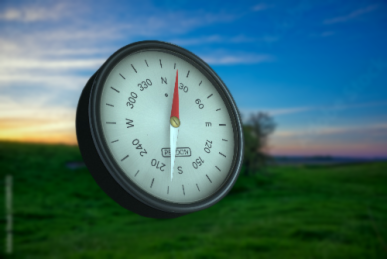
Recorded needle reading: 15°
